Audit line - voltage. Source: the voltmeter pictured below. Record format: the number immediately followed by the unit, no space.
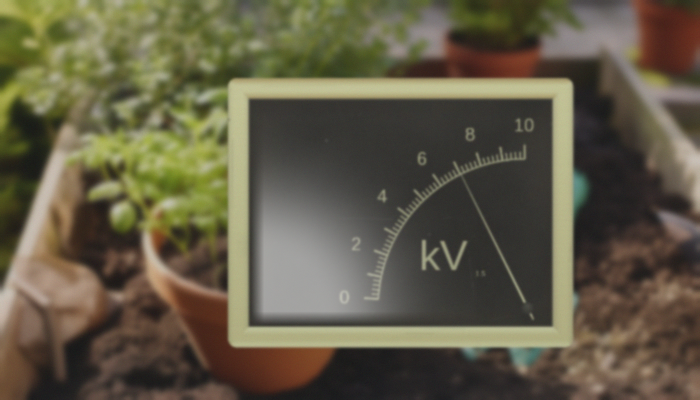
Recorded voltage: 7kV
